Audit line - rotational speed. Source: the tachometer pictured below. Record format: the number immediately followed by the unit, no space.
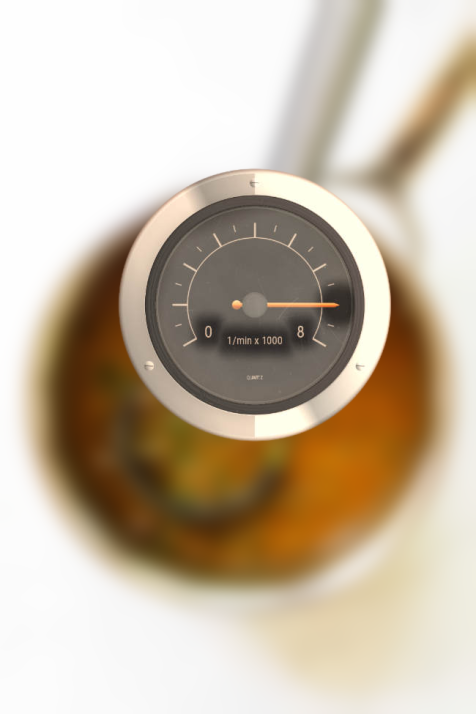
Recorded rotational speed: 7000rpm
